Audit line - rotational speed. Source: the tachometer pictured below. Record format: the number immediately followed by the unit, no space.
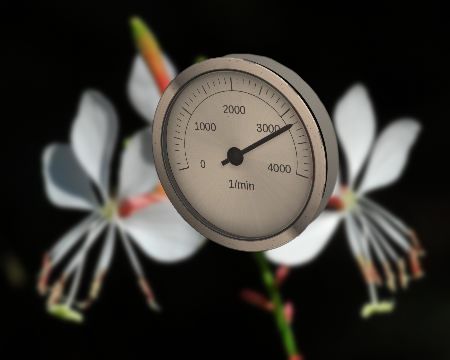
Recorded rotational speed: 3200rpm
